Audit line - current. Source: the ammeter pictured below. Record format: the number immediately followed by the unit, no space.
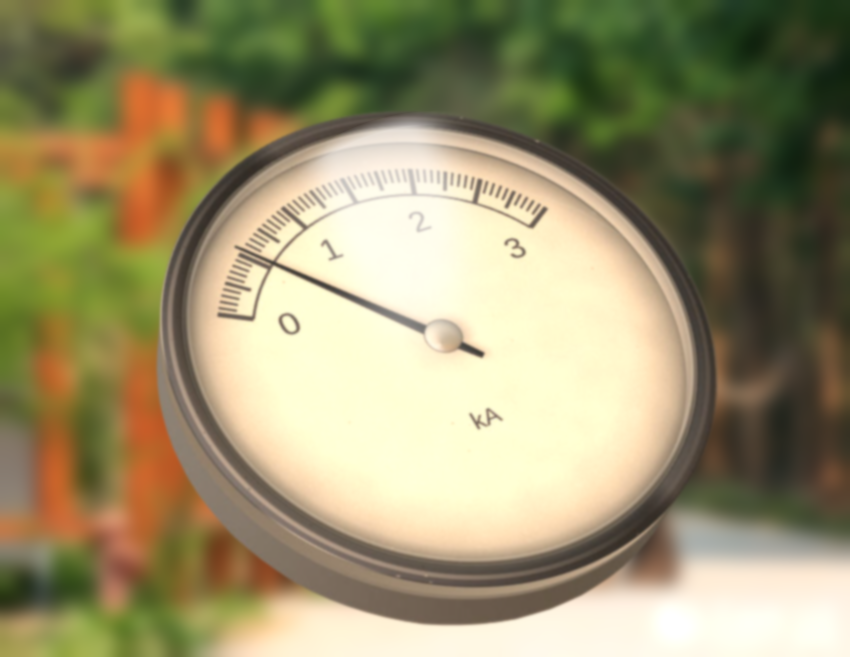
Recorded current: 0.5kA
